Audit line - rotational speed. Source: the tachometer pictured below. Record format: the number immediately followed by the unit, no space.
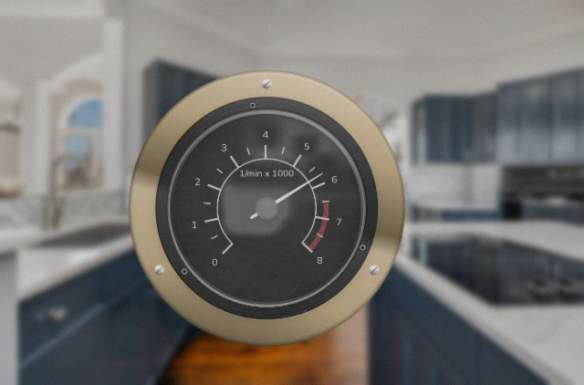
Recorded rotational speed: 5750rpm
